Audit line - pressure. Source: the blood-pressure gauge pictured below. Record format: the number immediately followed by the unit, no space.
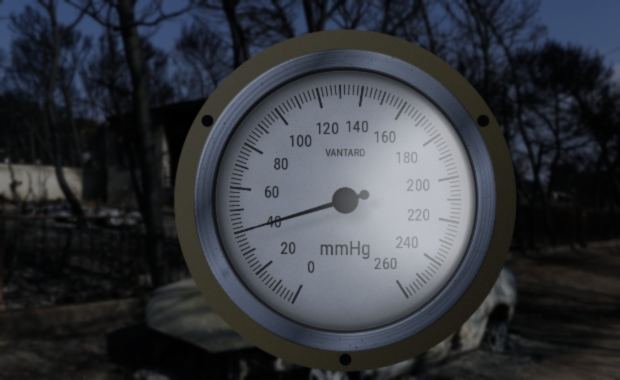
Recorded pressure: 40mmHg
